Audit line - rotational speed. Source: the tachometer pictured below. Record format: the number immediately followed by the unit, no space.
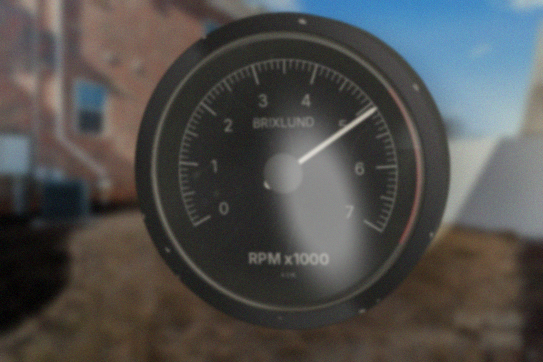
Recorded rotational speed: 5100rpm
